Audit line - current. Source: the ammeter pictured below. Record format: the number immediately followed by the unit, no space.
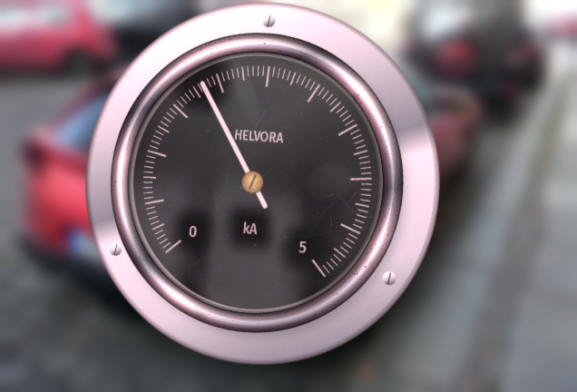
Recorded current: 1.85kA
